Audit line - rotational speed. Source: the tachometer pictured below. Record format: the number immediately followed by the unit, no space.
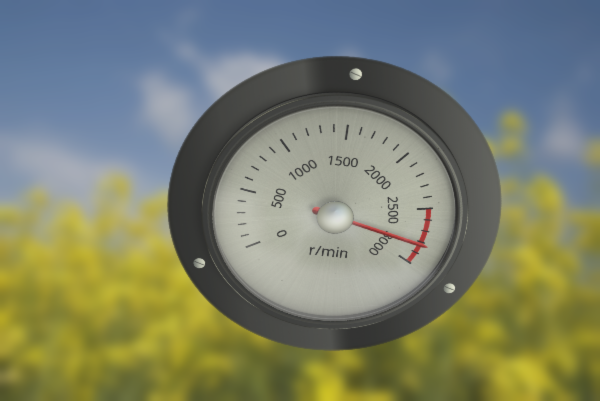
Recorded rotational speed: 2800rpm
